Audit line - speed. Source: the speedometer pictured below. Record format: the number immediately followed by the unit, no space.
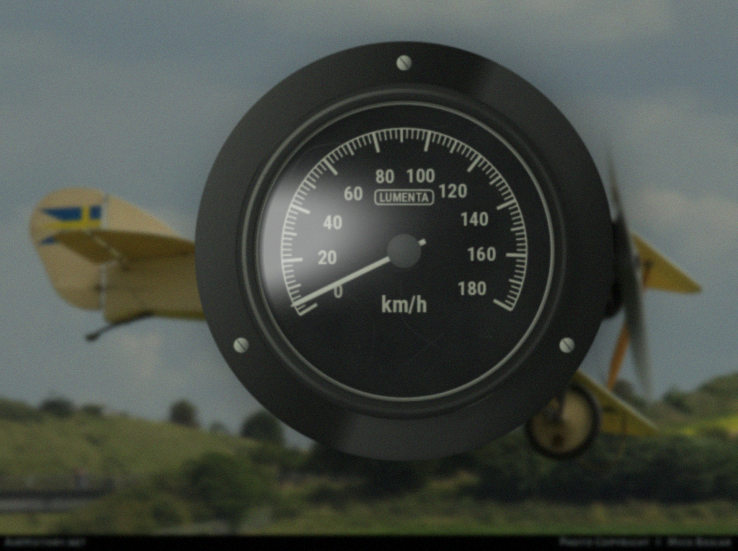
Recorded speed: 4km/h
